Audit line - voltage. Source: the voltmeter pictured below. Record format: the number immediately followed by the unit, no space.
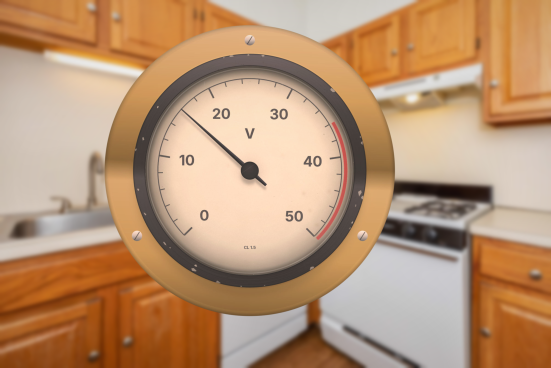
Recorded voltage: 16V
